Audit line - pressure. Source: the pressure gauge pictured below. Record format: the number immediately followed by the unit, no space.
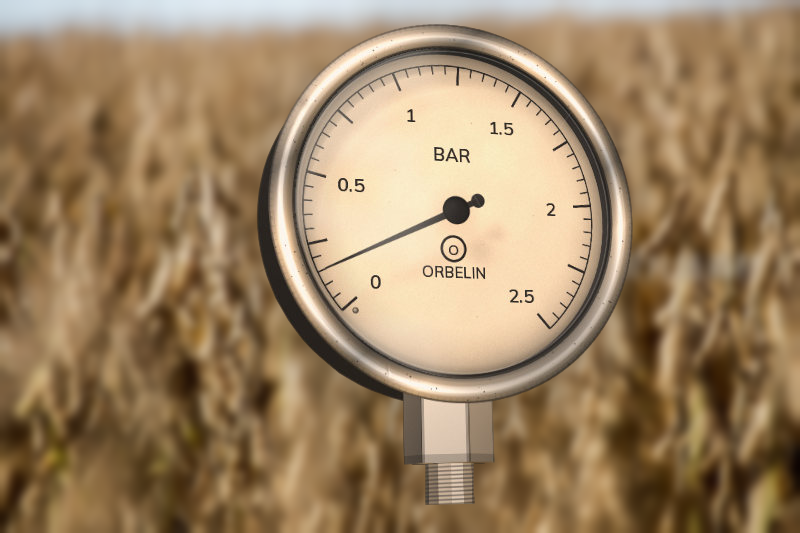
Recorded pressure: 0.15bar
